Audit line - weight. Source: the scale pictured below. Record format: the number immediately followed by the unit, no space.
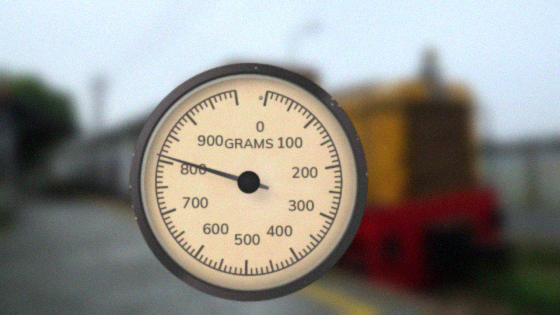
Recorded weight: 810g
